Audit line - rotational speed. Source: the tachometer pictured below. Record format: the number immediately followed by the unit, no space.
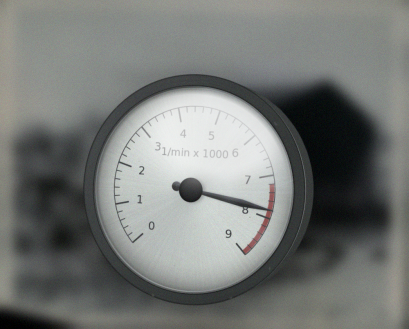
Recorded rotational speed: 7800rpm
